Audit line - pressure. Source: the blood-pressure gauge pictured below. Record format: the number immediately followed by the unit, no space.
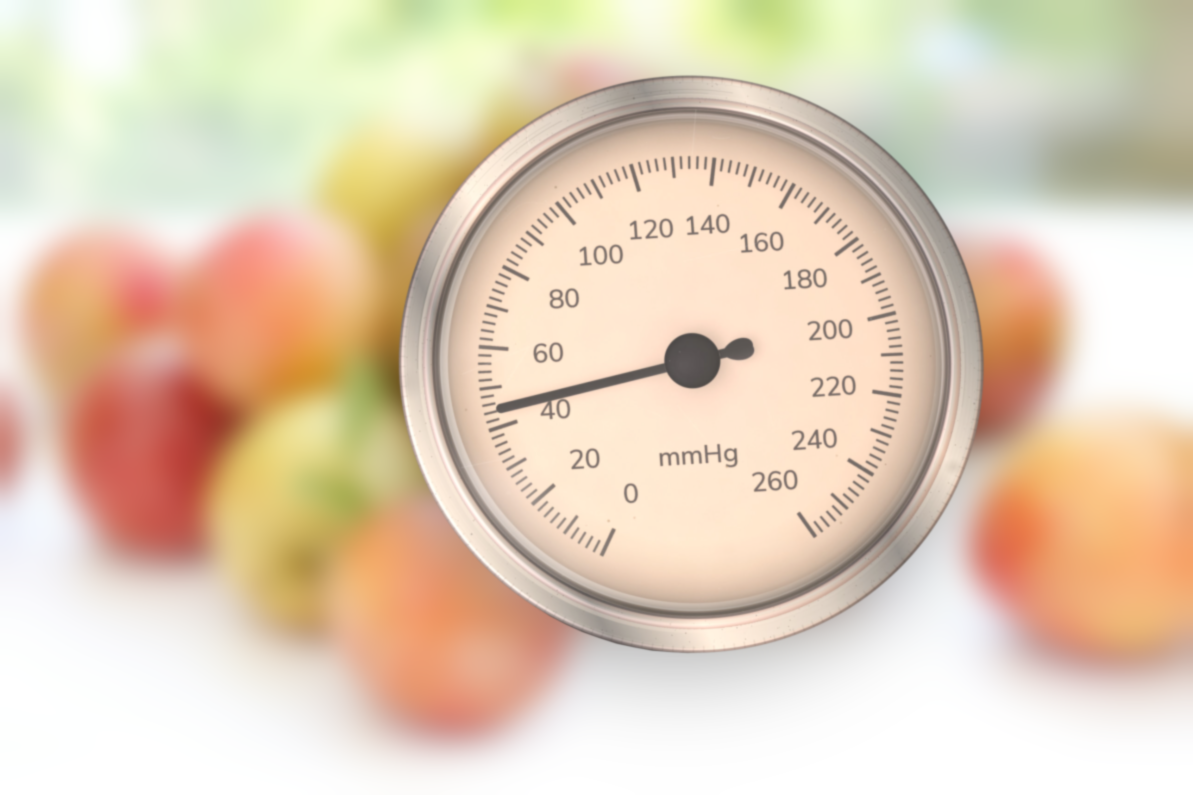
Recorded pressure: 44mmHg
